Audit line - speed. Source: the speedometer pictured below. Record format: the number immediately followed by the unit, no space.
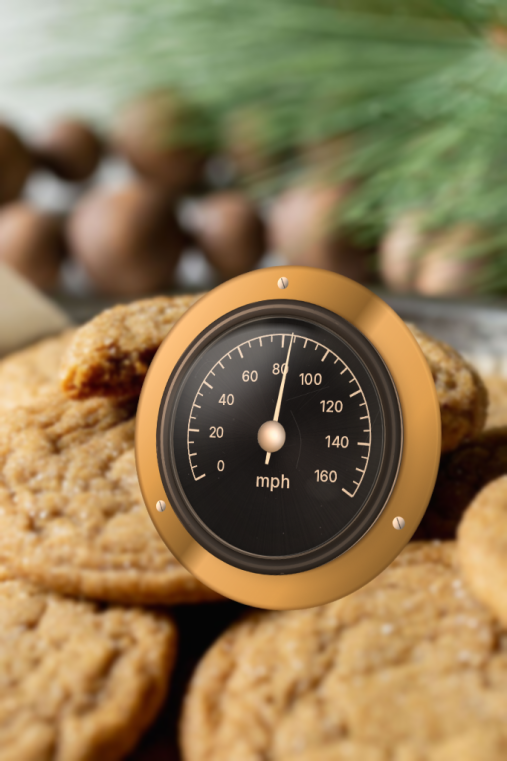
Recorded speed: 85mph
